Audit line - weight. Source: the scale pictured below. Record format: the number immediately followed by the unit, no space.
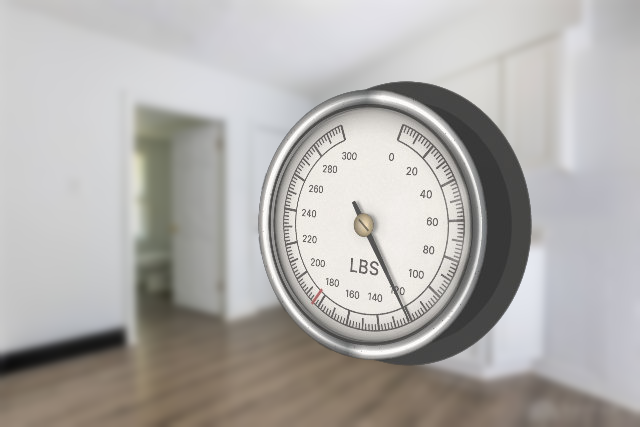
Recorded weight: 120lb
